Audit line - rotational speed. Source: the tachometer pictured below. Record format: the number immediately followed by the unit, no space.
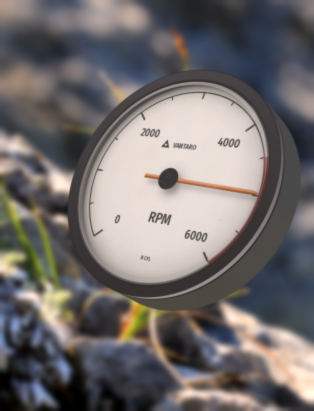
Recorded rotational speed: 5000rpm
